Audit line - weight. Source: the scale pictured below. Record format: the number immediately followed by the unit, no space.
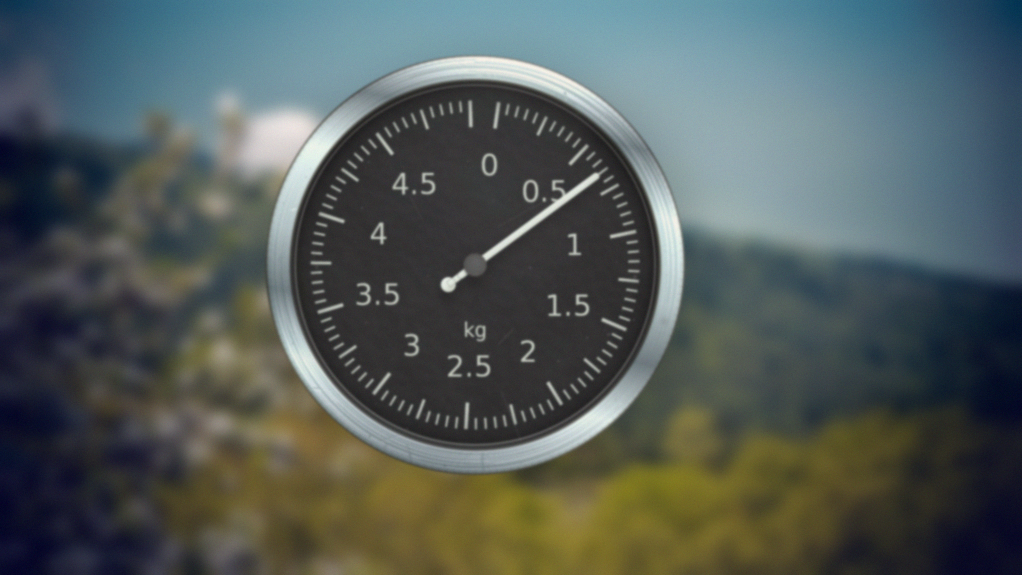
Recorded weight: 0.65kg
